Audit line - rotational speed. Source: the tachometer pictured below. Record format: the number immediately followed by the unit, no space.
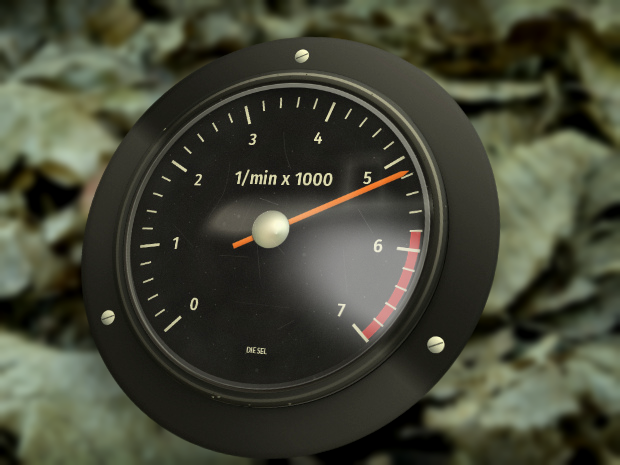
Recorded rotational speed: 5200rpm
